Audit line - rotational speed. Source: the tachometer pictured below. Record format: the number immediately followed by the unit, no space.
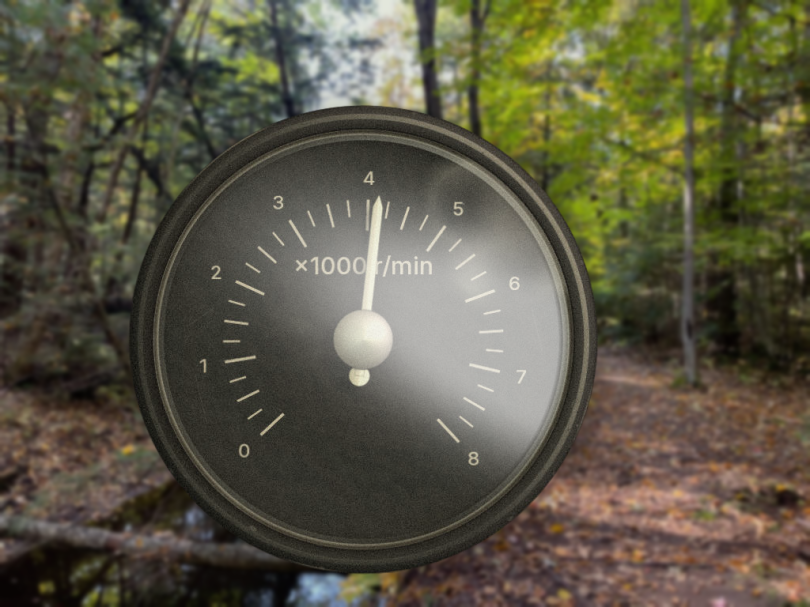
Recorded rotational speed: 4125rpm
